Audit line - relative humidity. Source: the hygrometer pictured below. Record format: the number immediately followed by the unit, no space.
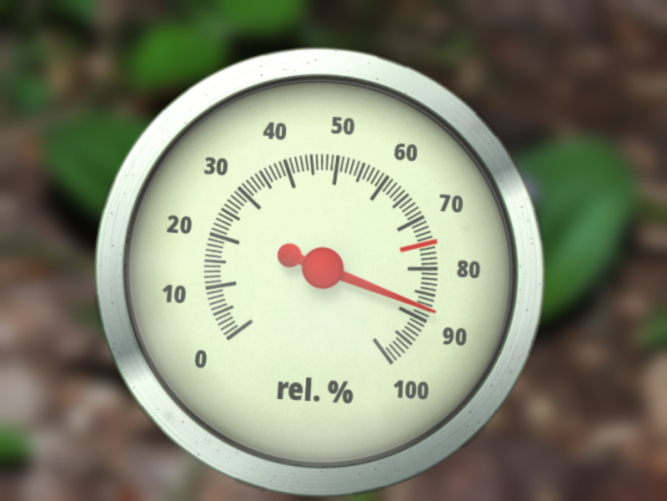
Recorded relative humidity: 88%
